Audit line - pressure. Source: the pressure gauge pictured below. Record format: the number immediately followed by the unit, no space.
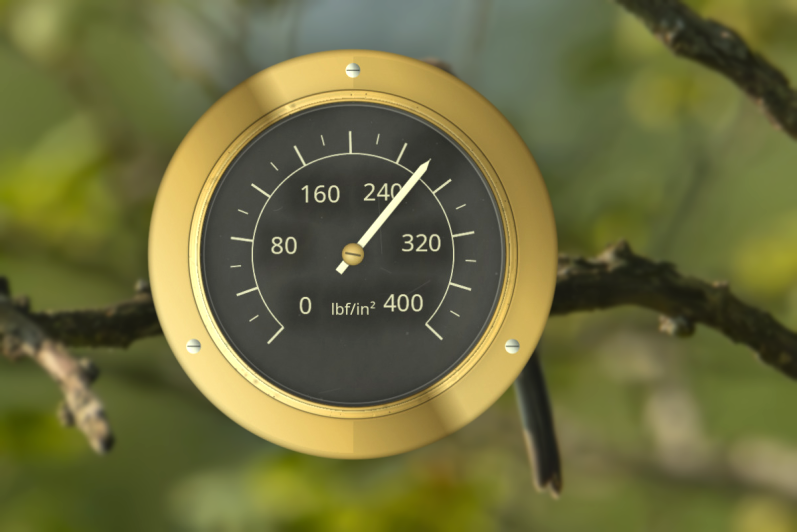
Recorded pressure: 260psi
